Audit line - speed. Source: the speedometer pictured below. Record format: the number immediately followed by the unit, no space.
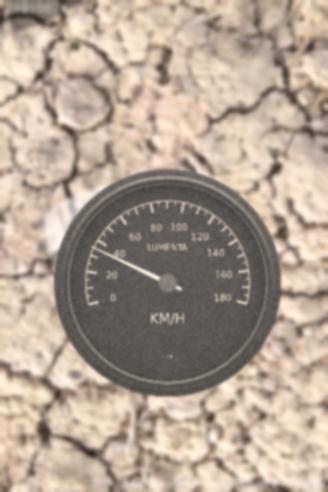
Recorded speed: 35km/h
